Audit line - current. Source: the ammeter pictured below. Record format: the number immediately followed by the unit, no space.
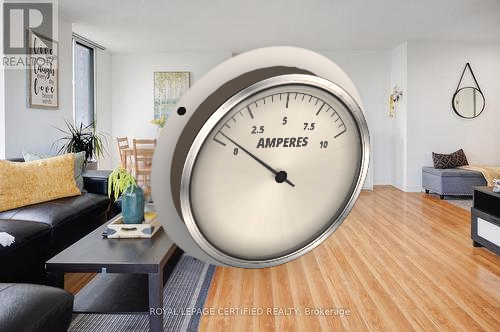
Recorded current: 0.5A
